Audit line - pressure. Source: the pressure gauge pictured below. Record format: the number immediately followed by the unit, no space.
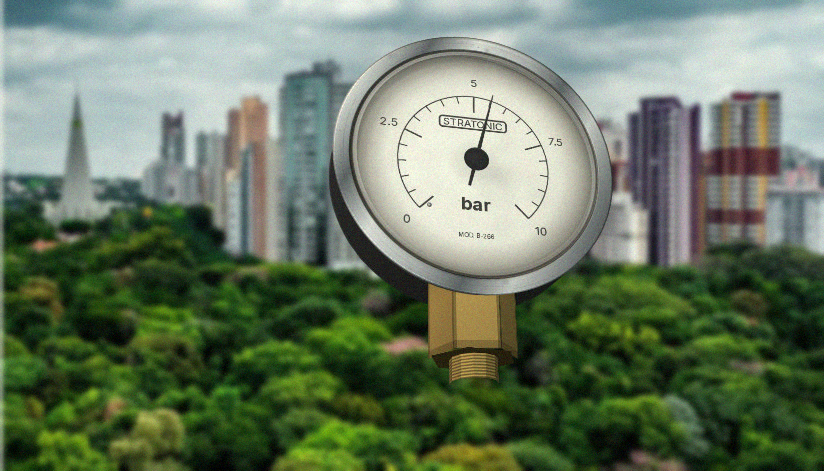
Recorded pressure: 5.5bar
